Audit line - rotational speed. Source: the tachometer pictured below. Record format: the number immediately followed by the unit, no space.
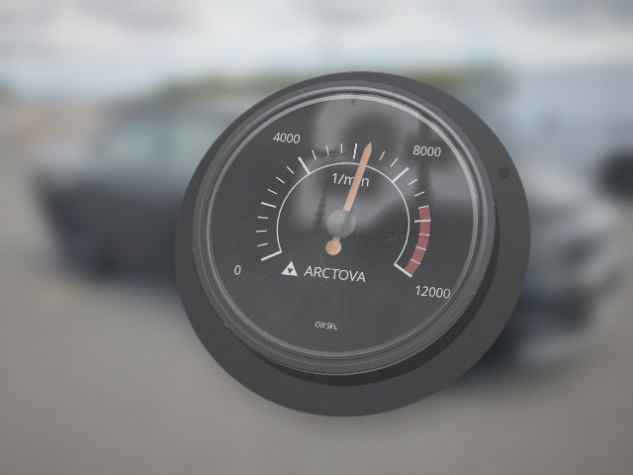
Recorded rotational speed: 6500rpm
